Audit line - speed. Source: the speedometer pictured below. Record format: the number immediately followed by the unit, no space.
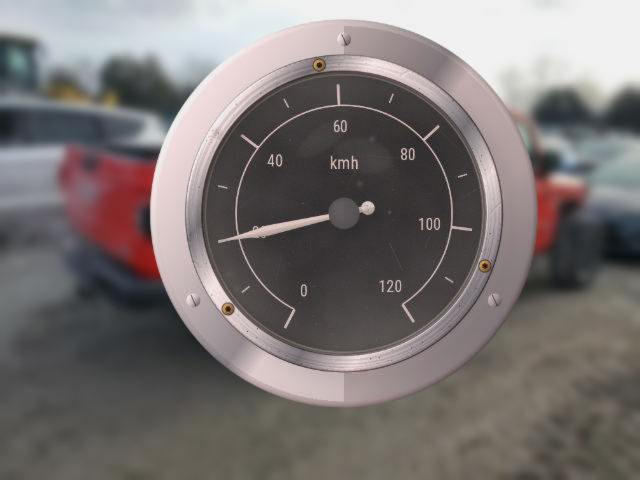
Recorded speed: 20km/h
